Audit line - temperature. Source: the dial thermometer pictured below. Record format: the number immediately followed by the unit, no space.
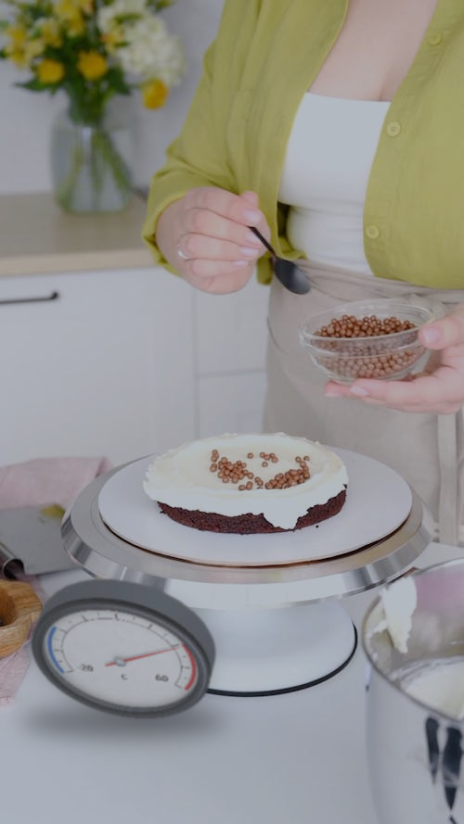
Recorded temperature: 40°C
